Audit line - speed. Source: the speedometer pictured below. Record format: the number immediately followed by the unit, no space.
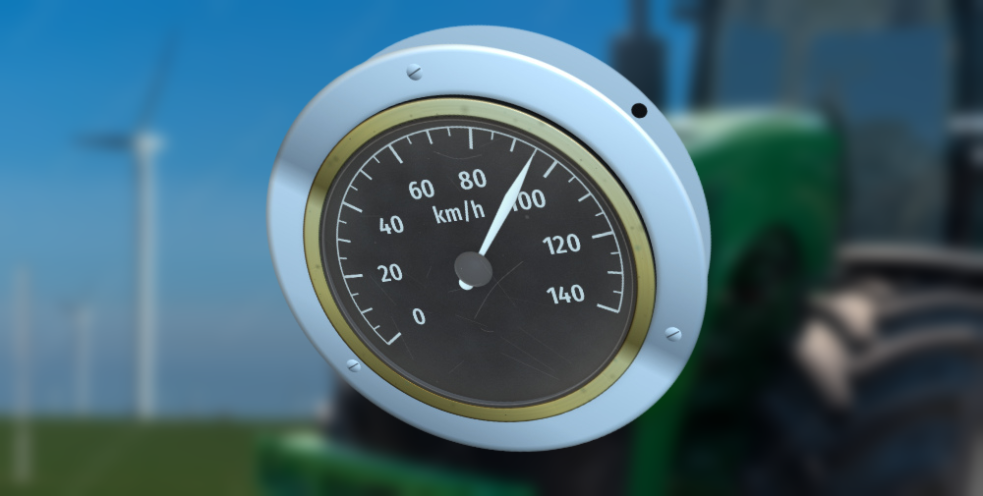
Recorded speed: 95km/h
